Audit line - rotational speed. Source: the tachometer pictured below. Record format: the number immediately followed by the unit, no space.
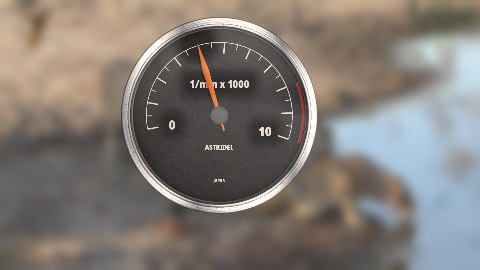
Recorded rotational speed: 4000rpm
